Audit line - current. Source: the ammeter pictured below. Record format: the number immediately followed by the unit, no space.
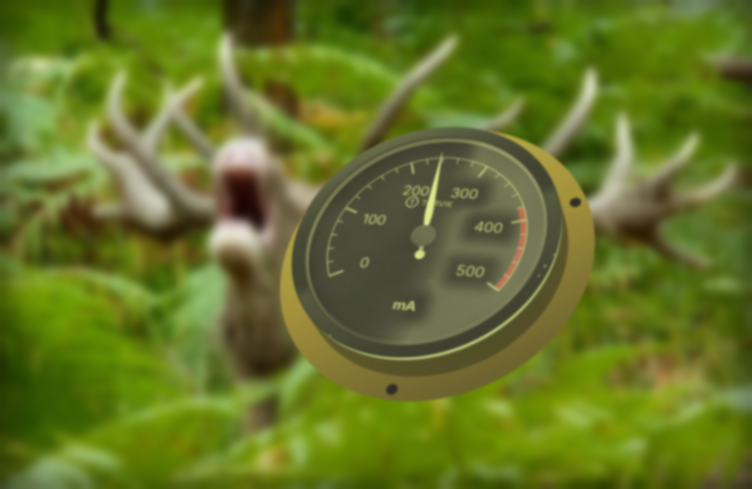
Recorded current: 240mA
